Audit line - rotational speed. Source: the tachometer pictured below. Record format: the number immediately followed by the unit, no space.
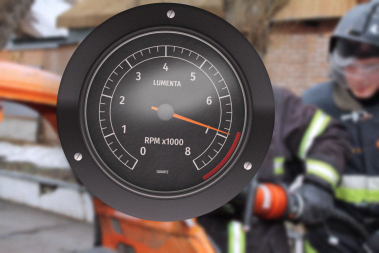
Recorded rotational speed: 6900rpm
